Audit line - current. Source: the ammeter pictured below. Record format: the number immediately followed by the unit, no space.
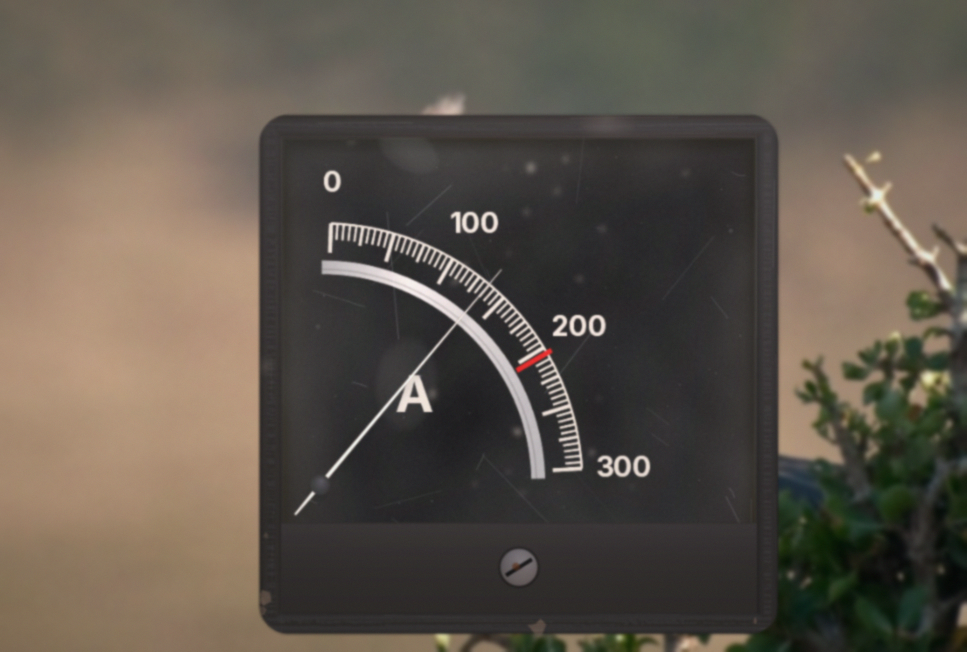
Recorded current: 135A
